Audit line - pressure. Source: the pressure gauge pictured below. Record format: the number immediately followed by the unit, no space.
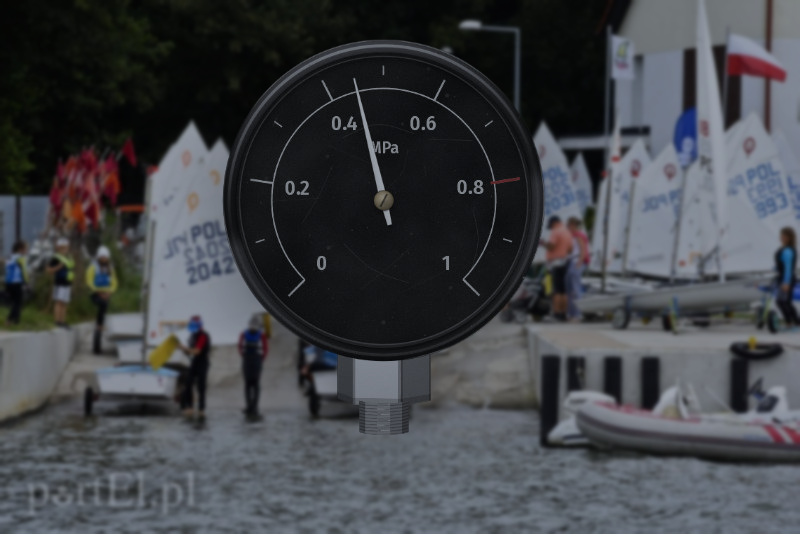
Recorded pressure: 0.45MPa
